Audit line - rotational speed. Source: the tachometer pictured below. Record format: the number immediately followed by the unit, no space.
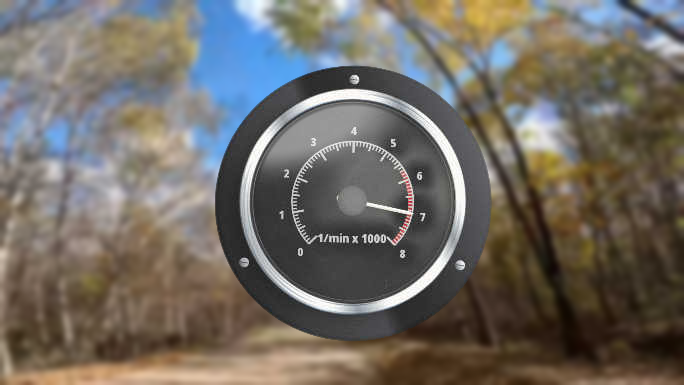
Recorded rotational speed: 7000rpm
